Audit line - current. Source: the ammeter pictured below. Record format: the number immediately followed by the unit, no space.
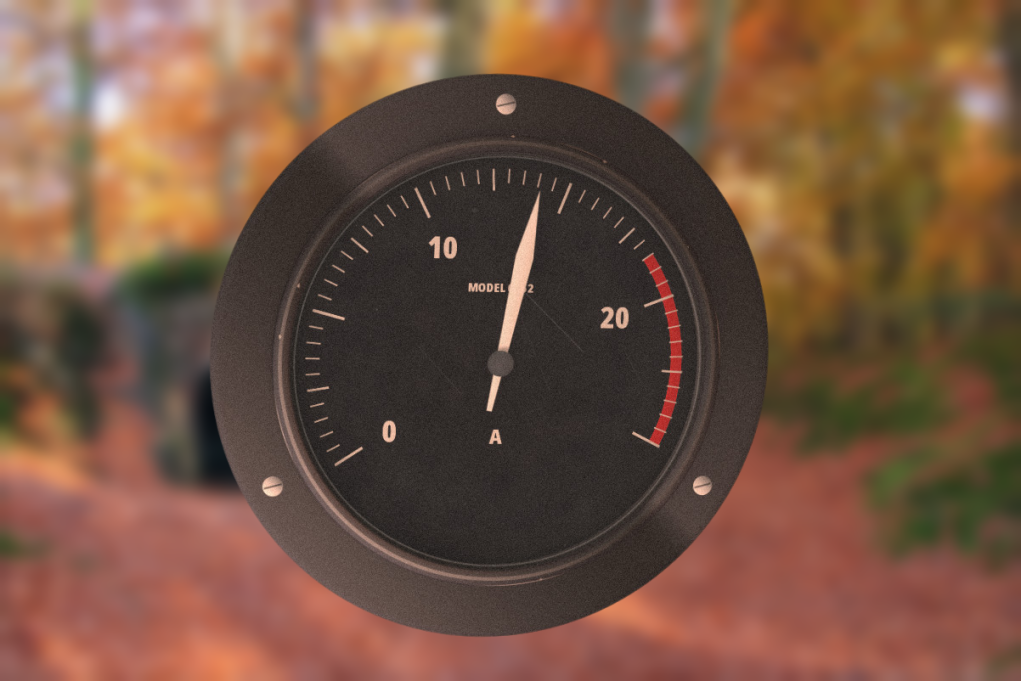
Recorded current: 14A
